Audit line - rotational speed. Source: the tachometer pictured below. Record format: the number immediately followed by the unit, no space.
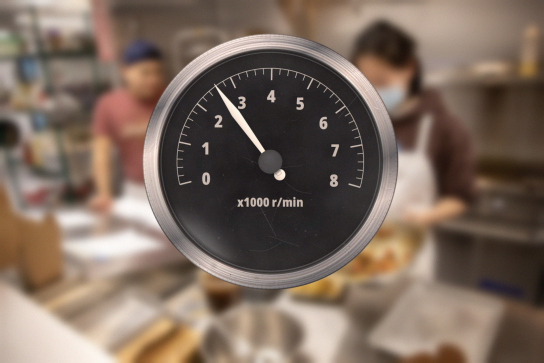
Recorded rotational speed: 2600rpm
